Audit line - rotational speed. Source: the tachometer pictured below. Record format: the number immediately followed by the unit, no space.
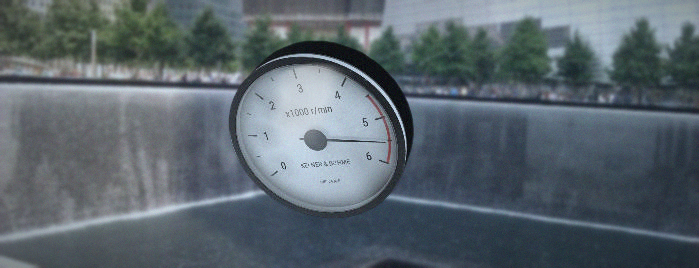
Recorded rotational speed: 5500rpm
